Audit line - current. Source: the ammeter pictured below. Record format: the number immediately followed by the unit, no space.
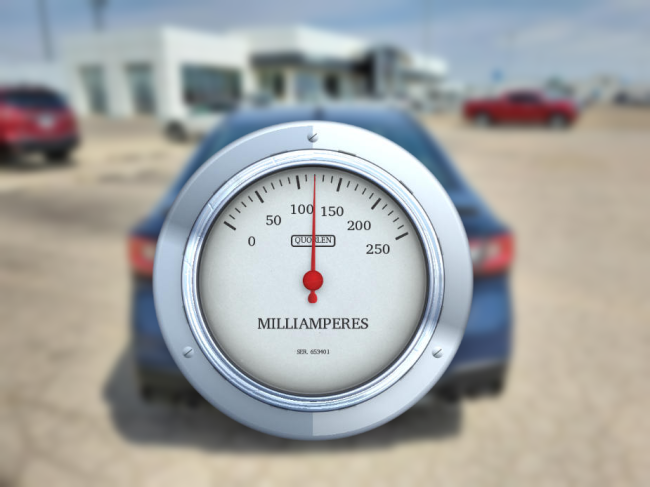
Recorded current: 120mA
